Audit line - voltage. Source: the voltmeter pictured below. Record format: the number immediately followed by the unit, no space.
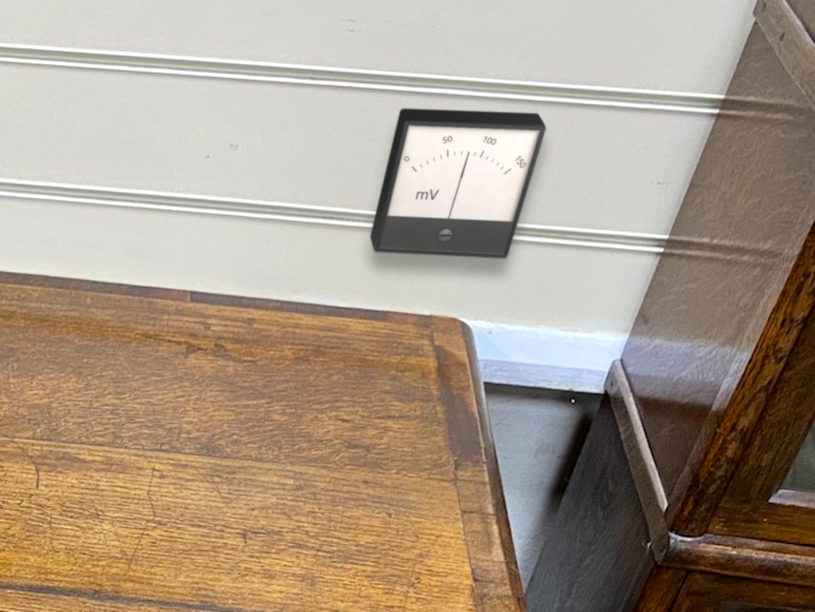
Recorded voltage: 80mV
